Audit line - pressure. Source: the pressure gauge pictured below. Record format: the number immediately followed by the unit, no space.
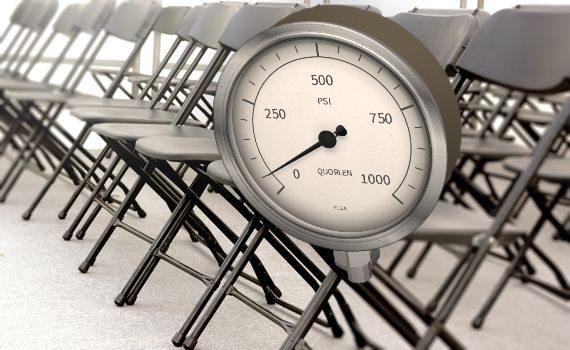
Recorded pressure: 50psi
